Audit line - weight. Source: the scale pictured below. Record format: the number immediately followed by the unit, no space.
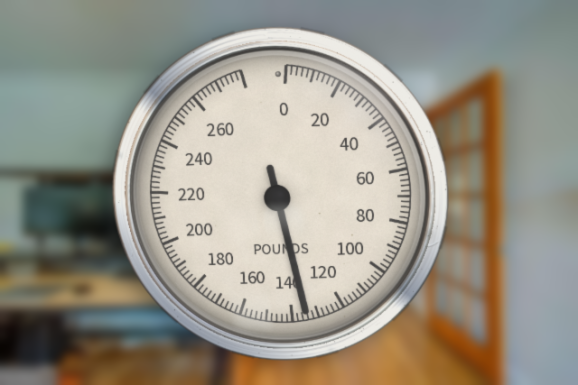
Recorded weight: 134lb
